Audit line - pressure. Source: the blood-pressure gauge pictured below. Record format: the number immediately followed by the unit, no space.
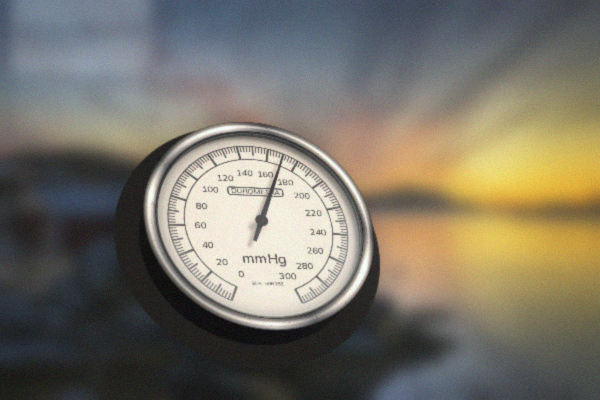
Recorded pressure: 170mmHg
